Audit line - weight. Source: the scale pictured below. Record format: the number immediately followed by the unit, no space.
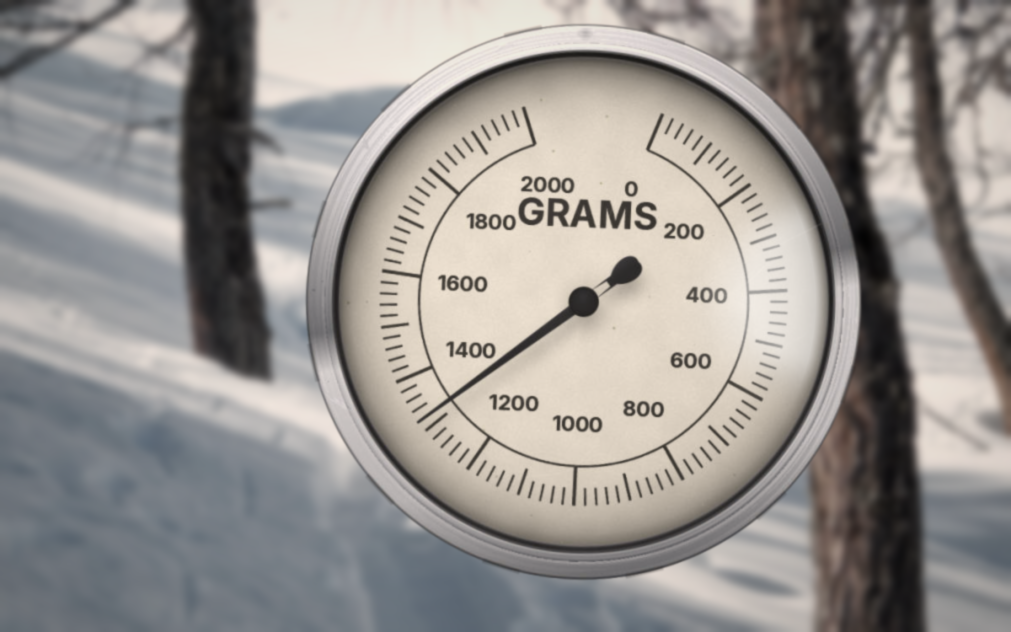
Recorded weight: 1320g
